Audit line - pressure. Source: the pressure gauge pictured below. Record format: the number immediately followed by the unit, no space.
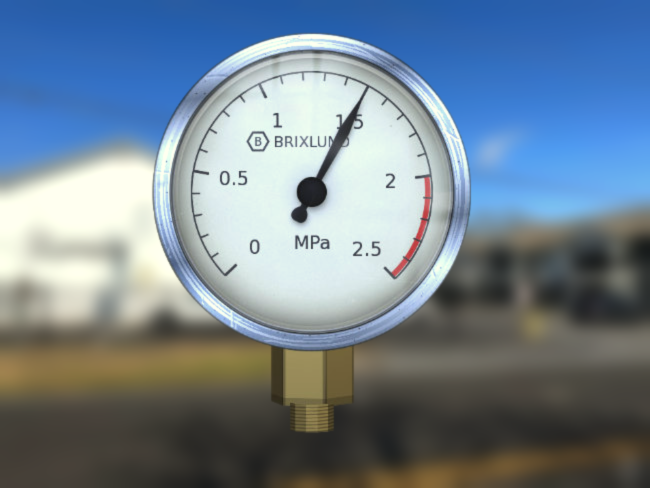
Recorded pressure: 1.5MPa
